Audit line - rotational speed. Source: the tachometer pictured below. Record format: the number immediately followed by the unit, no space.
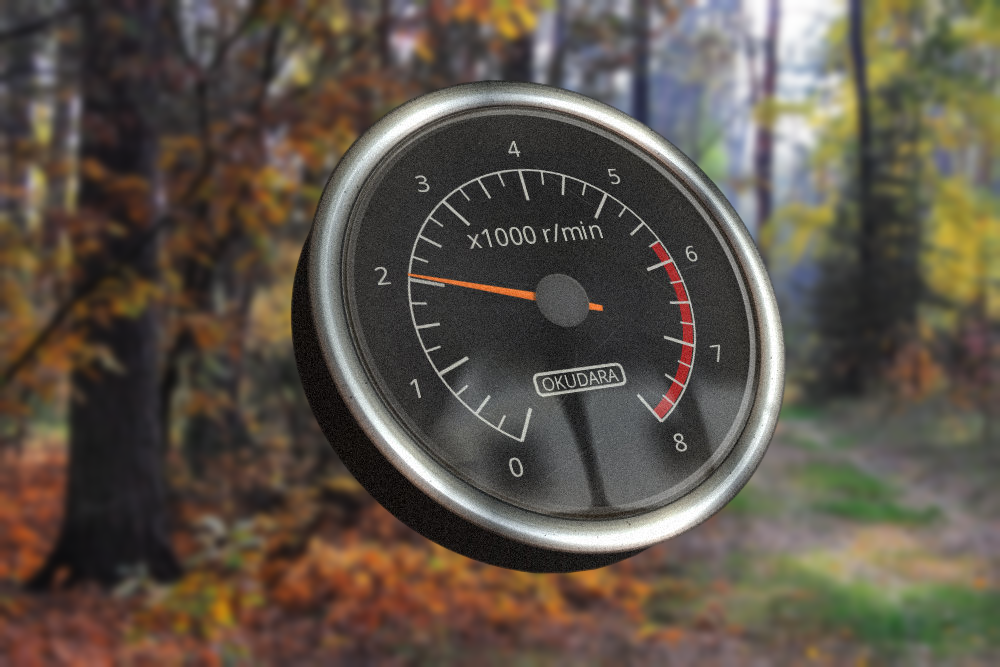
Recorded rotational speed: 2000rpm
